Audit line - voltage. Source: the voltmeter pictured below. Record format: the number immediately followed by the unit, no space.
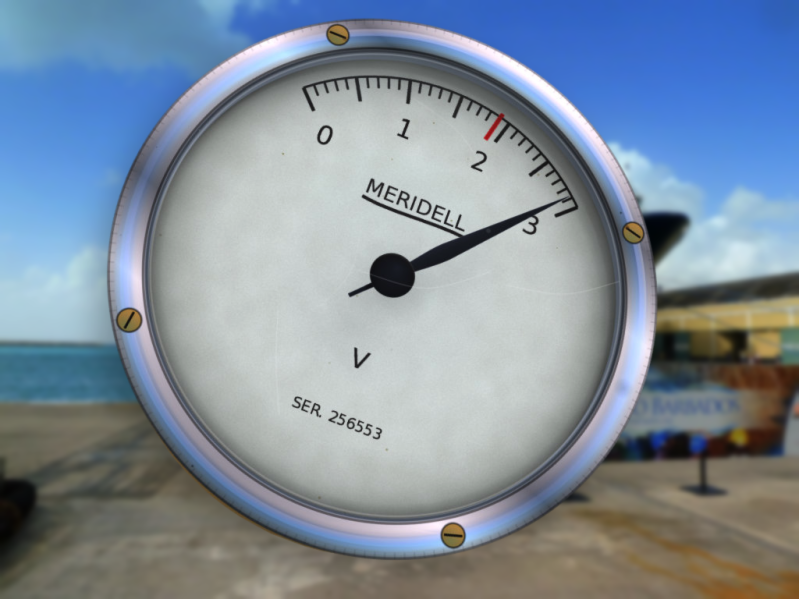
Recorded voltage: 2.9V
